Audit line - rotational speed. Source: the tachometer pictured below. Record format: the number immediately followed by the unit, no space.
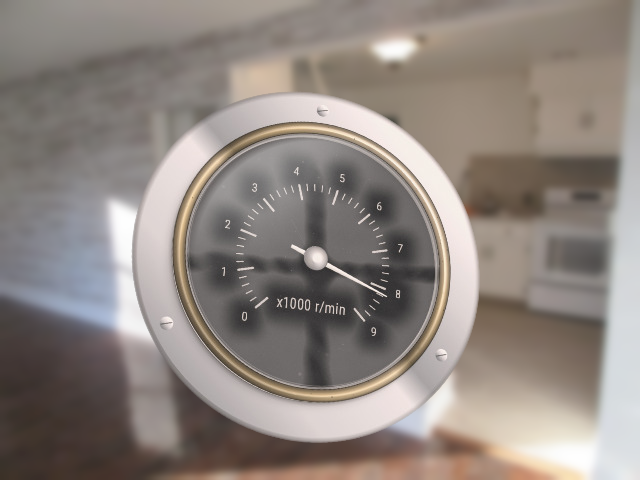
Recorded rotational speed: 8200rpm
